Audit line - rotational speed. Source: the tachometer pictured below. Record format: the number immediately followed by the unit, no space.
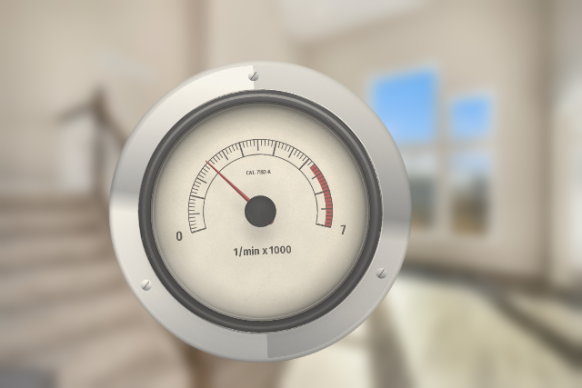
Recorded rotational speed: 2000rpm
